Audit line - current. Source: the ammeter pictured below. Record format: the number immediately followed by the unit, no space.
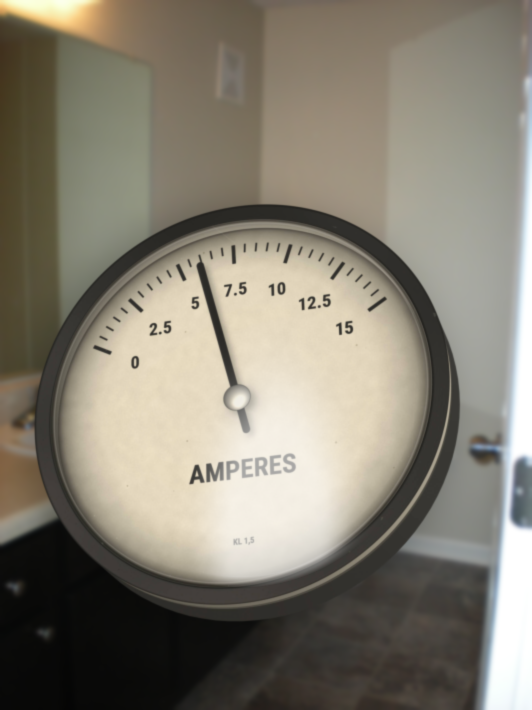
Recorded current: 6A
